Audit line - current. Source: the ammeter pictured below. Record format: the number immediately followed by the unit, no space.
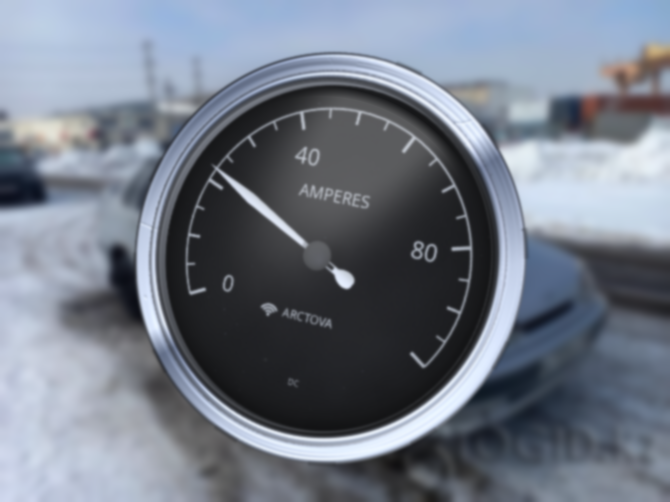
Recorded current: 22.5A
